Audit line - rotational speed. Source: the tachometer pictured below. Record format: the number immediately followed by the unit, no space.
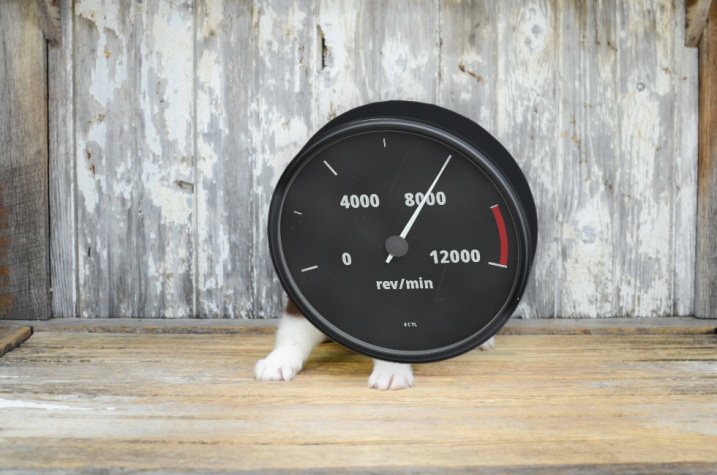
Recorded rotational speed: 8000rpm
